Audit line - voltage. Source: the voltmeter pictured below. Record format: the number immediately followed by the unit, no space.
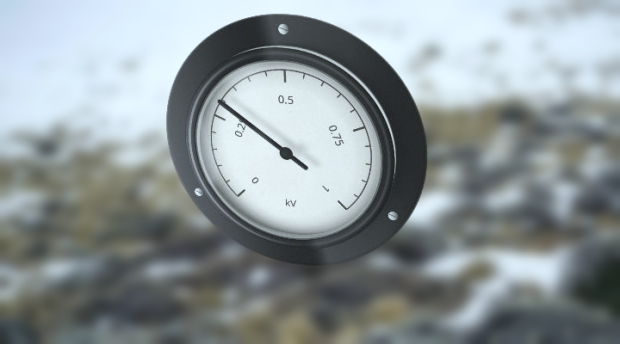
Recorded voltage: 0.3kV
